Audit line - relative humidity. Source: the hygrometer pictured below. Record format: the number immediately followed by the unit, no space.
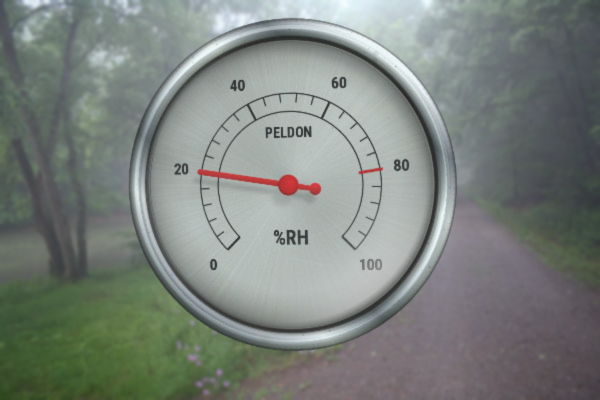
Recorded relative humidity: 20%
